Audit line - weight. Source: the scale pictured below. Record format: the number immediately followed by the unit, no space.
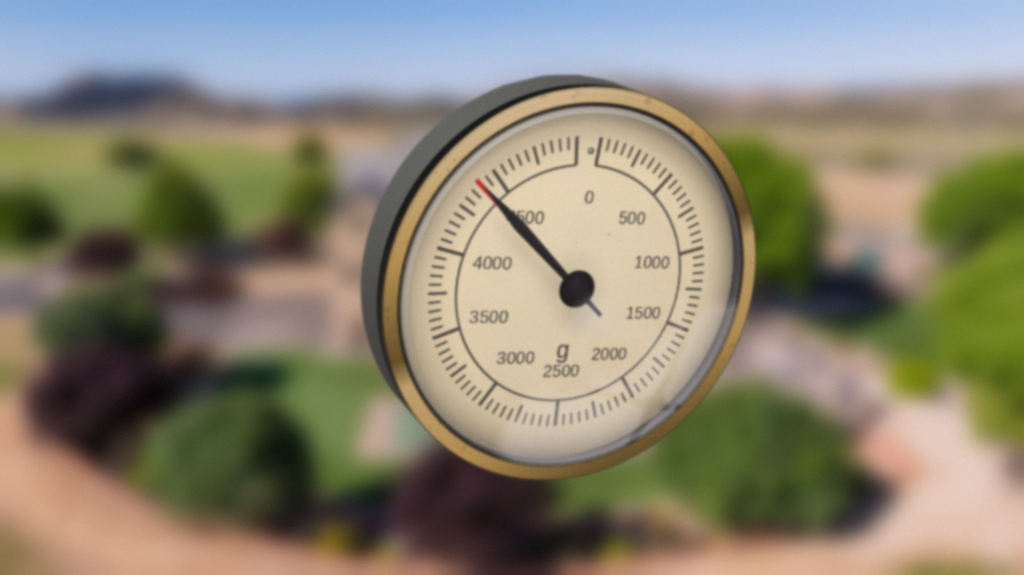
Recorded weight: 4400g
